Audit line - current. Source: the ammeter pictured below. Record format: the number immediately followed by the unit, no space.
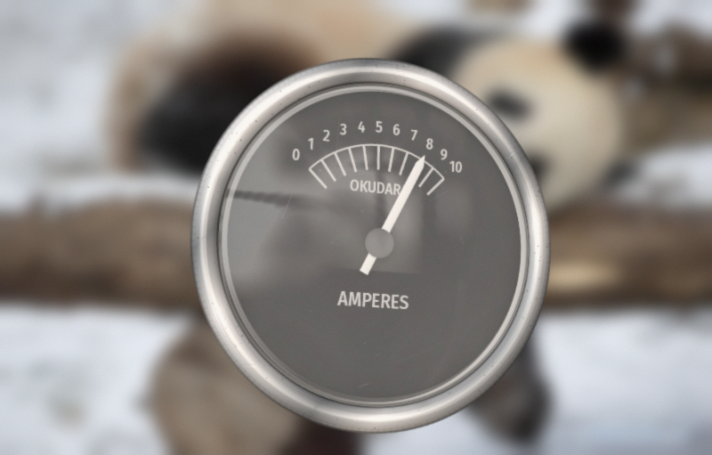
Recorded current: 8A
